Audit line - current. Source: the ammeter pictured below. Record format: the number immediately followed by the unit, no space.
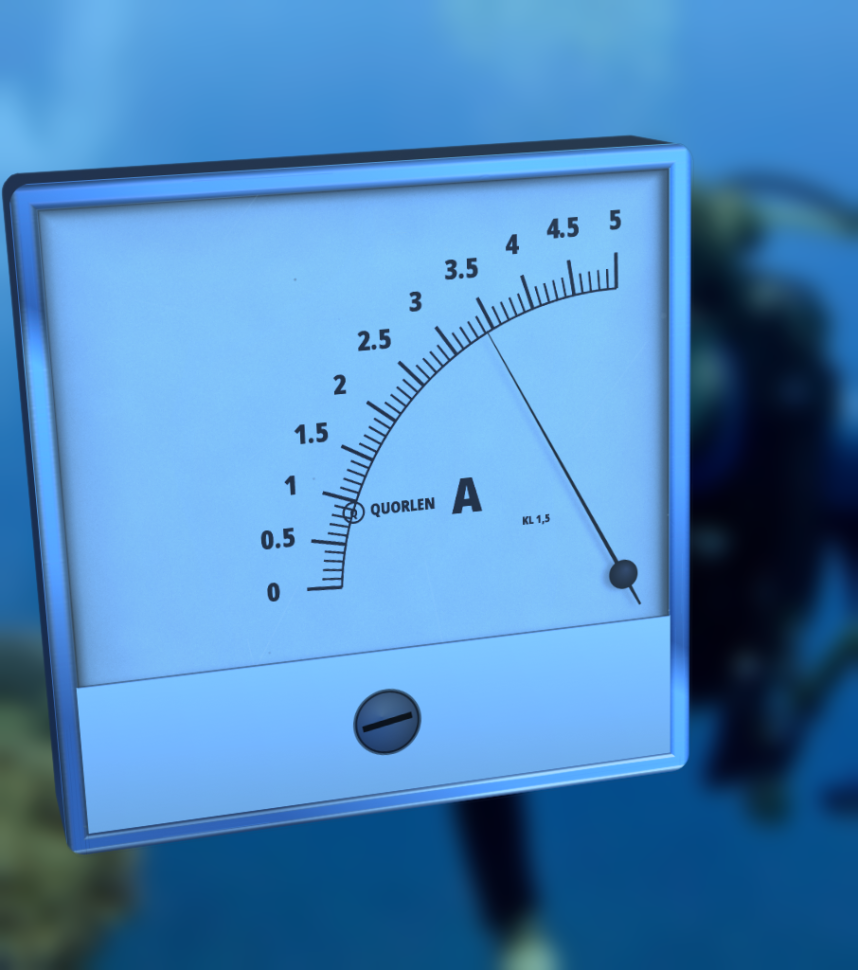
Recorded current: 3.4A
